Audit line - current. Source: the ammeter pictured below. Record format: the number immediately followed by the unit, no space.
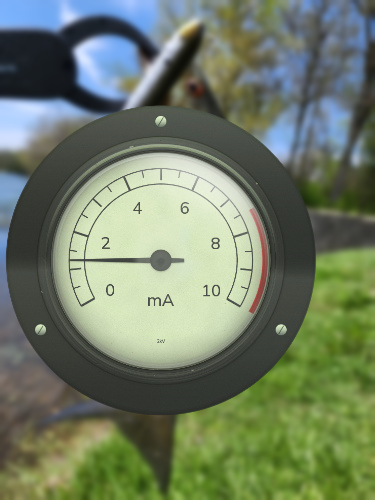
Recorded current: 1.25mA
